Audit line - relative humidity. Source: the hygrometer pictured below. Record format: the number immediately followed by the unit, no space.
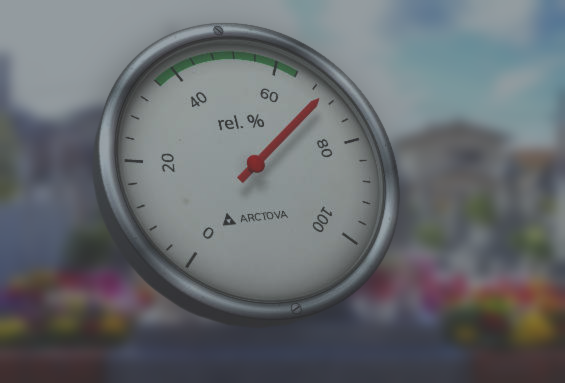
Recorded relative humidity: 70%
